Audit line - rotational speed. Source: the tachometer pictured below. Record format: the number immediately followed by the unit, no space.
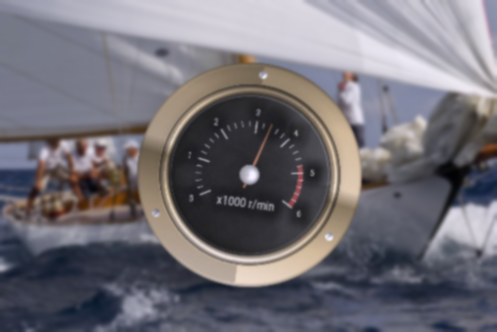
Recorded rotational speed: 3400rpm
